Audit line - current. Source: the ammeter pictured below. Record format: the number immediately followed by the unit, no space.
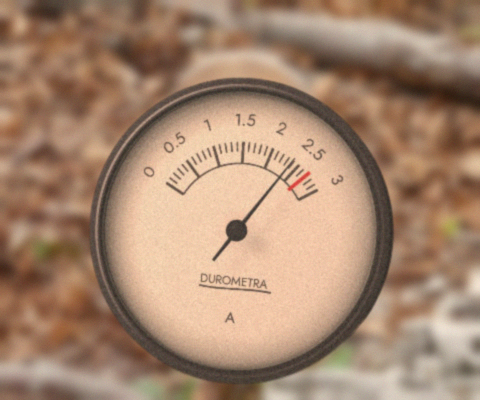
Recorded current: 2.4A
